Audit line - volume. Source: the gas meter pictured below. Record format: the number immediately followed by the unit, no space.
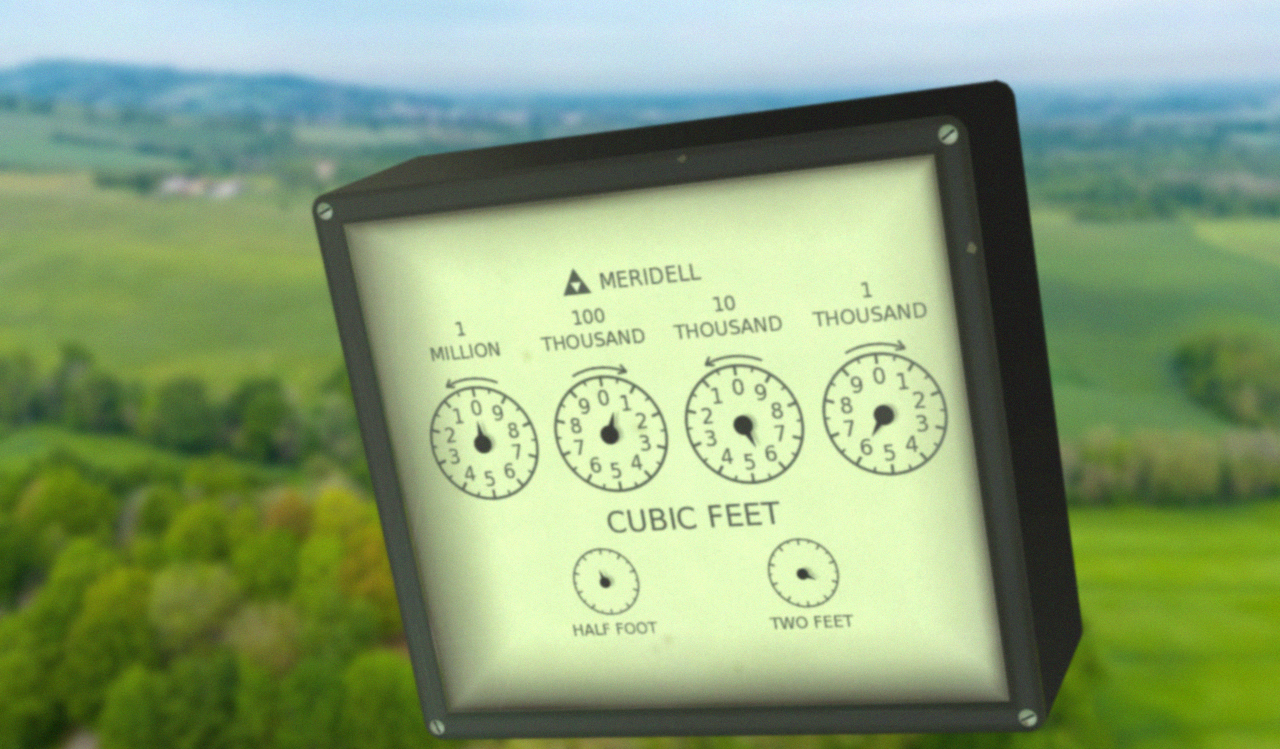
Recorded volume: 5600ft³
